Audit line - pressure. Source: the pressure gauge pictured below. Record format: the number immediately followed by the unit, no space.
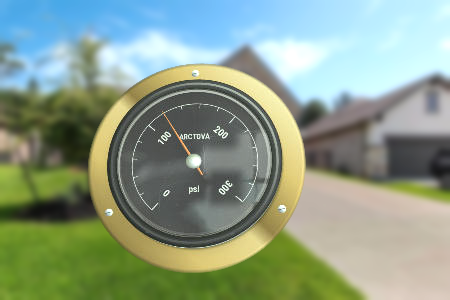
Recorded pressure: 120psi
